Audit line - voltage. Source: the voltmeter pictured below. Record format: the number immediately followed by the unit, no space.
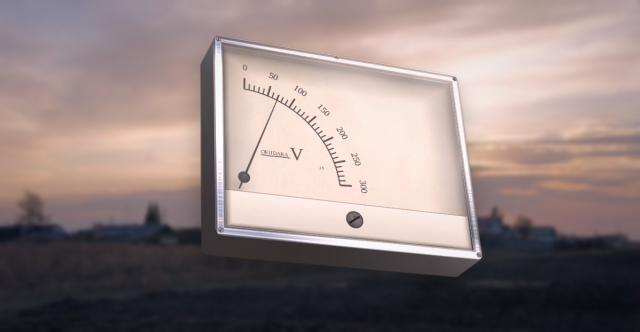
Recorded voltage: 70V
